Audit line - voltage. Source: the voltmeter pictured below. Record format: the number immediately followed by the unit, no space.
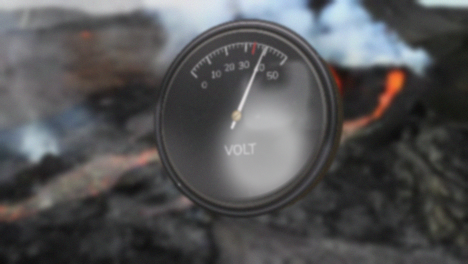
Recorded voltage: 40V
